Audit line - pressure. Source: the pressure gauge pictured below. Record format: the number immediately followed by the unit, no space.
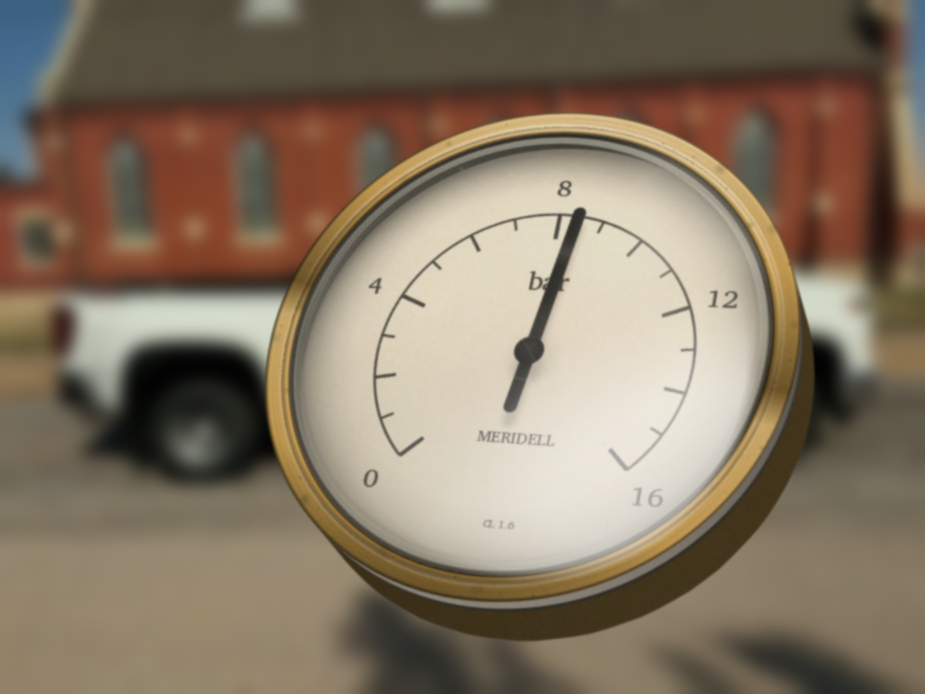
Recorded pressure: 8.5bar
